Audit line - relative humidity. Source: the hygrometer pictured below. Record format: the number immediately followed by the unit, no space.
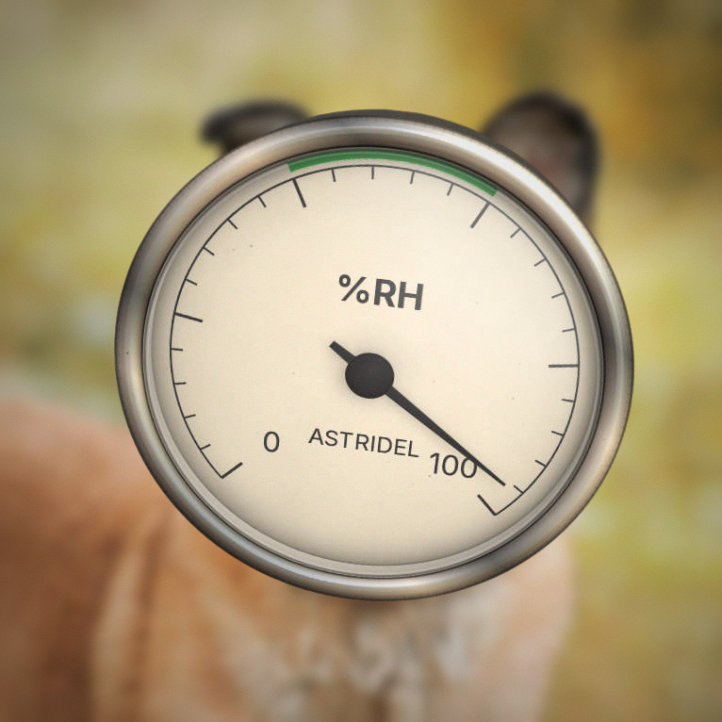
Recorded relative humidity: 96%
